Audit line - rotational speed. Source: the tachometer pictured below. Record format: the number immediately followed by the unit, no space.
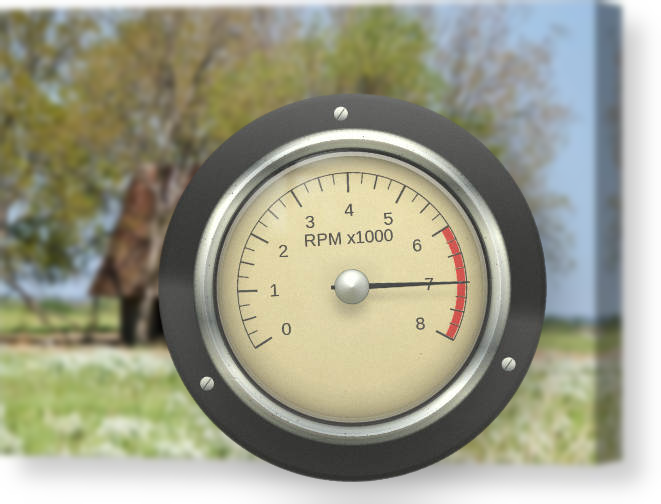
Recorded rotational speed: 7000rpm
